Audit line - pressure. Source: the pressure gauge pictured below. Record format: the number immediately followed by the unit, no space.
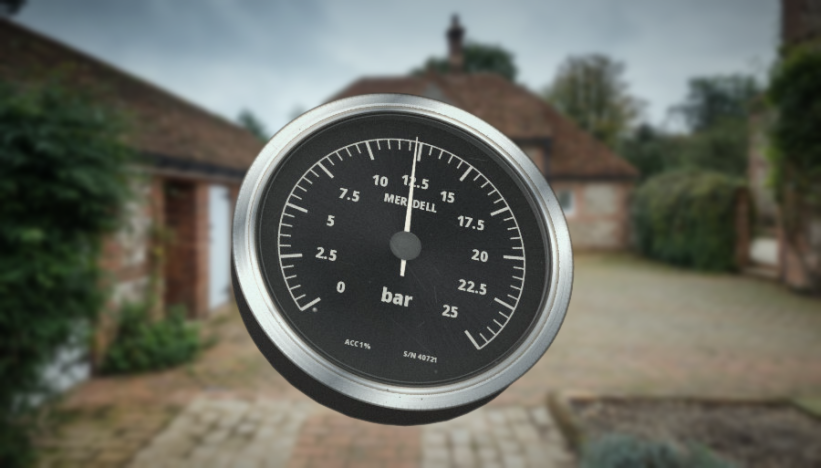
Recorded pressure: 12.25bar
